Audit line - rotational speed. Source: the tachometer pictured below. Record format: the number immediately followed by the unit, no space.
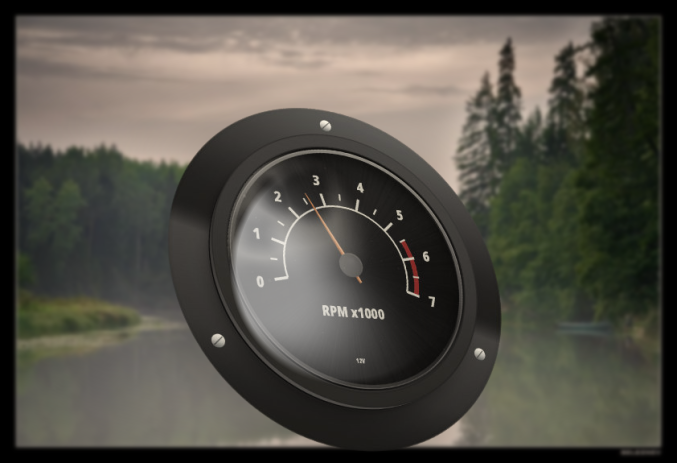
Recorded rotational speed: 2500rpm
